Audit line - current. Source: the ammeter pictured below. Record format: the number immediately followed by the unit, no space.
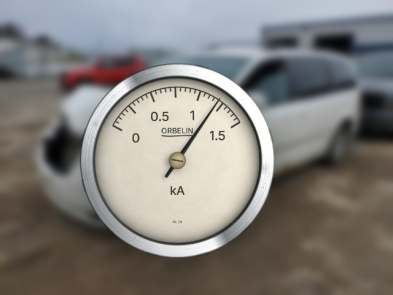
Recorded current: 1.2kA
